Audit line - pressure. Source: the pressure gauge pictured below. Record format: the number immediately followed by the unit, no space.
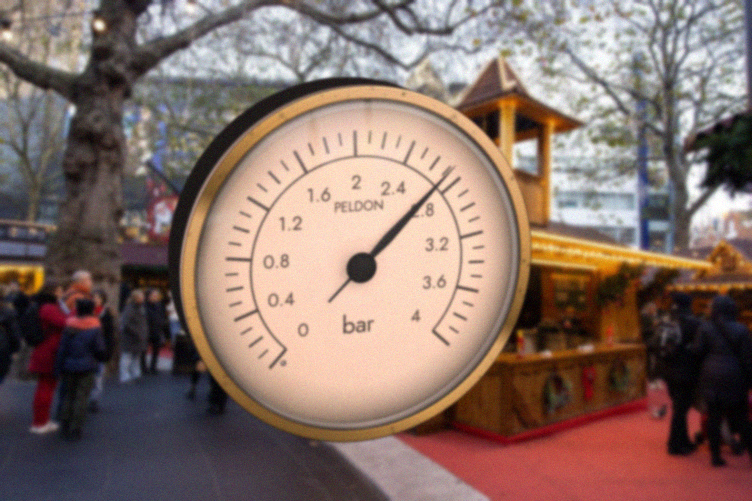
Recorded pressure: 2.7bar
